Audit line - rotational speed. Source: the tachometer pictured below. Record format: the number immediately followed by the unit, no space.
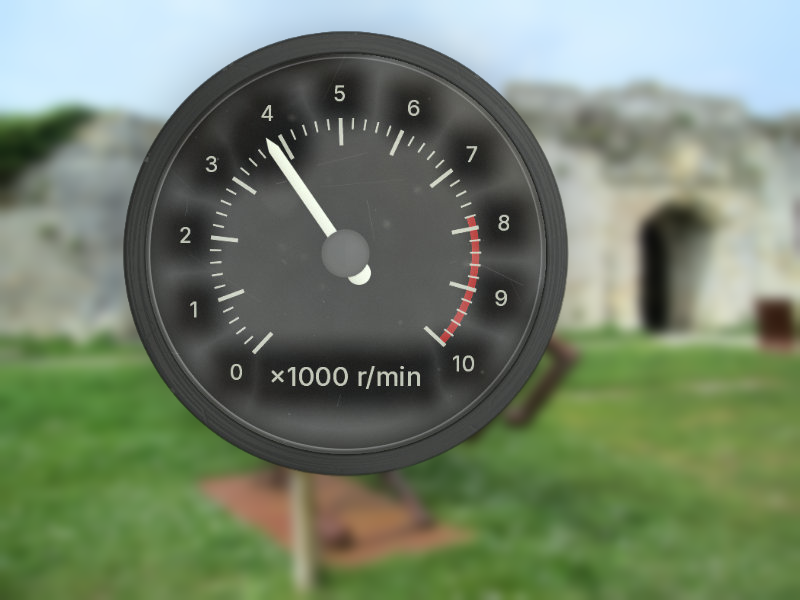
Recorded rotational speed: 3800rpm
